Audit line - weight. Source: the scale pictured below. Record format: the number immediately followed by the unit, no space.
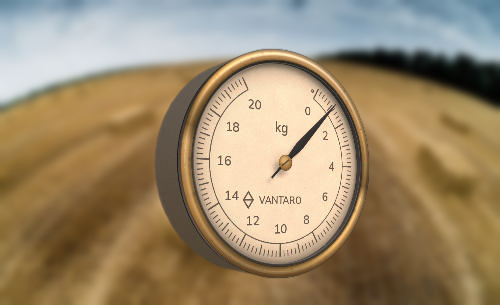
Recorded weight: 1kg
